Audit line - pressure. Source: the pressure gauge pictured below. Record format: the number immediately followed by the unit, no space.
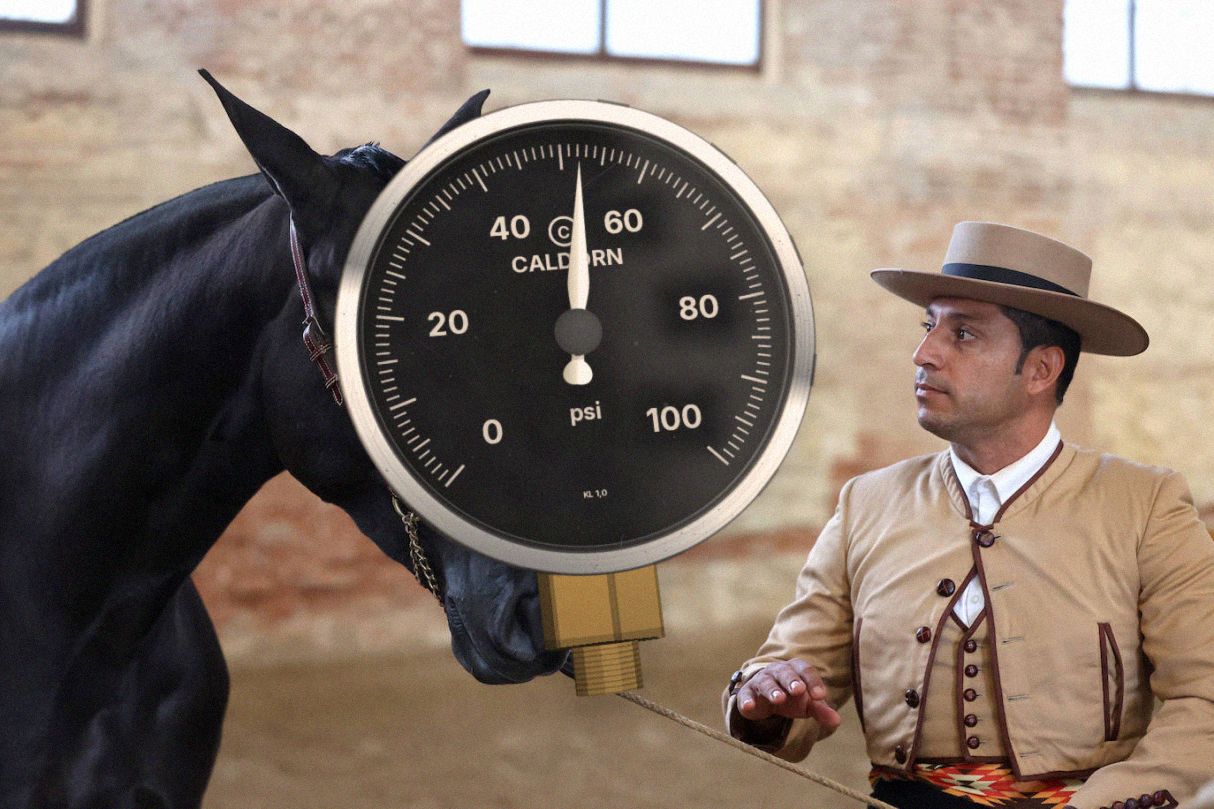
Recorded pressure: 52psi
